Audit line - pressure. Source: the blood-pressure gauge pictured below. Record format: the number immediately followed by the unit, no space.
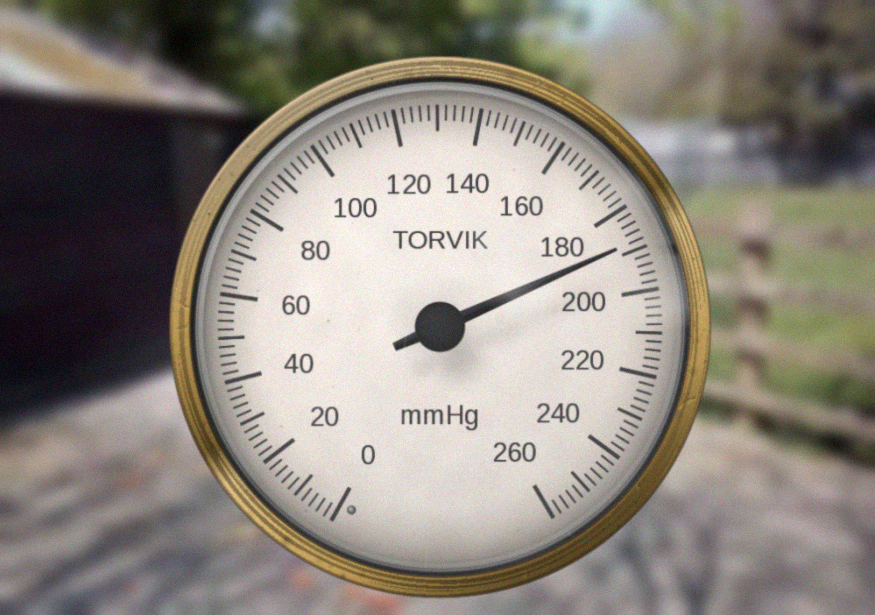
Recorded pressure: 188mmHg
